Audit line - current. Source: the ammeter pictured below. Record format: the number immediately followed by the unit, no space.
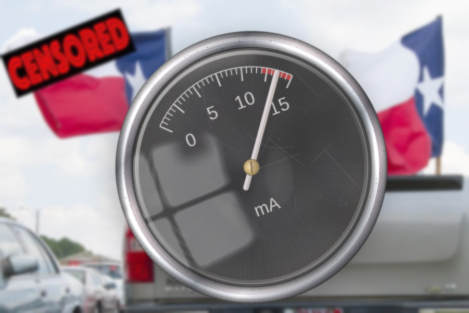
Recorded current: 13.5mA
